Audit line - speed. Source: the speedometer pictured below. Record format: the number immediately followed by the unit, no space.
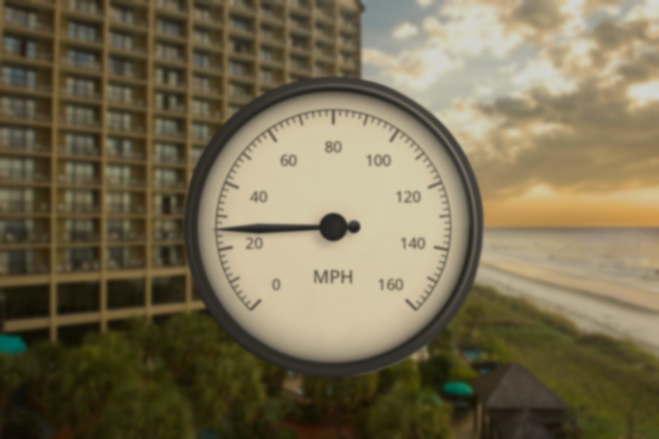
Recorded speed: 26mph
